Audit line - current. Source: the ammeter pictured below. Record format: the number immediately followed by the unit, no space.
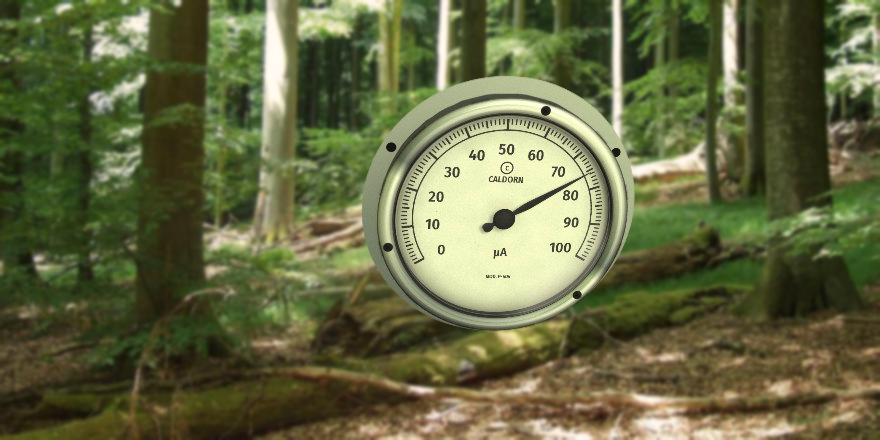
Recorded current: 75µA
